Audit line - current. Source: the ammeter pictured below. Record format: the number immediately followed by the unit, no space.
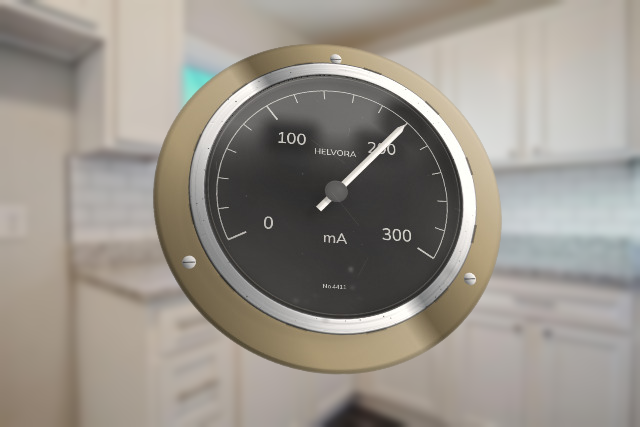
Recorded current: 200mA
